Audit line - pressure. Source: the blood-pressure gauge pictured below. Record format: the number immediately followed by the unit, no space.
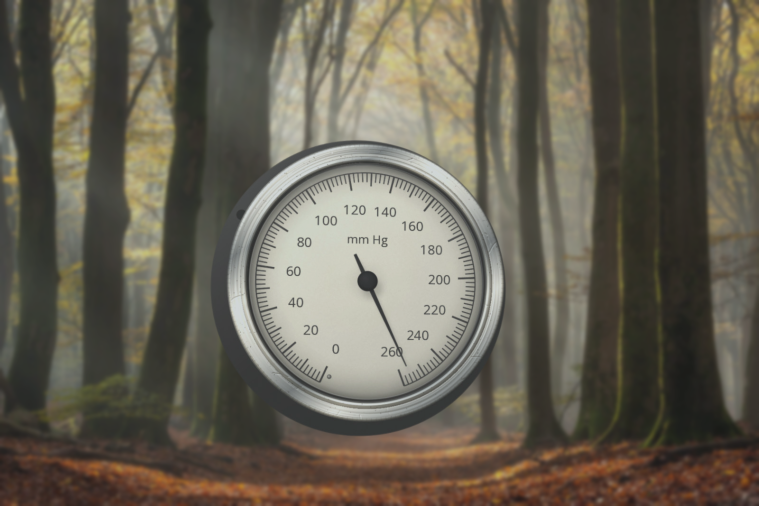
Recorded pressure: 256mmHg
